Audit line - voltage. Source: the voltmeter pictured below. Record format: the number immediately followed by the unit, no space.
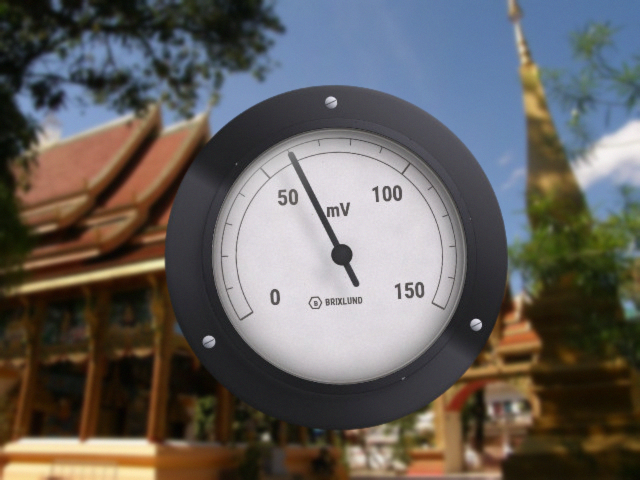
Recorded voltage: 60mV
